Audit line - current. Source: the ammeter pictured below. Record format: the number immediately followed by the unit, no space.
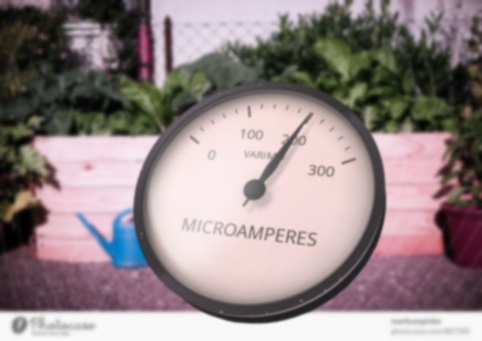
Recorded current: 200µA
